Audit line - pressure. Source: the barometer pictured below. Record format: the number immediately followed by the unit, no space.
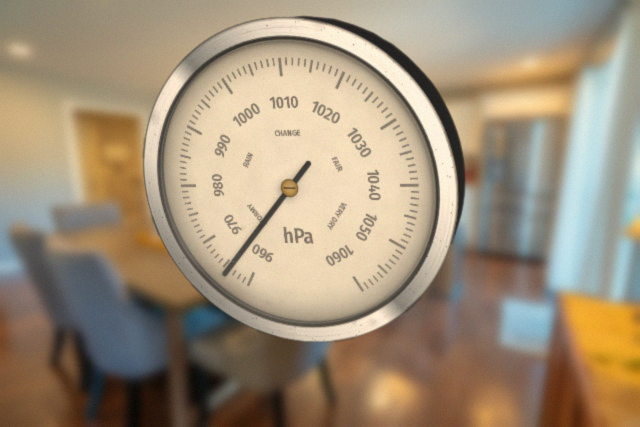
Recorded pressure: 964hPa
